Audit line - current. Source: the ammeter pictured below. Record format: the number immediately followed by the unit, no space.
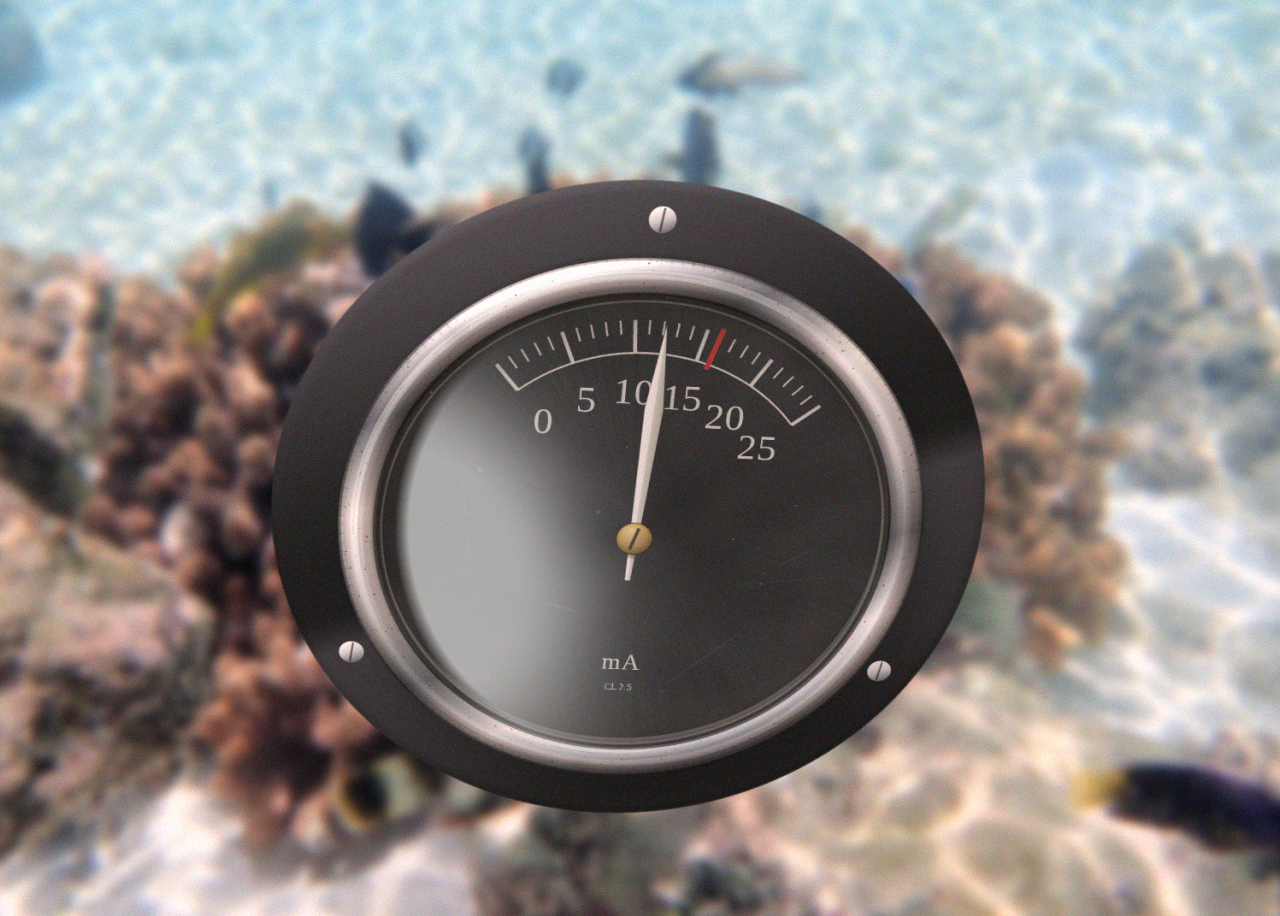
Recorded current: 12mA
